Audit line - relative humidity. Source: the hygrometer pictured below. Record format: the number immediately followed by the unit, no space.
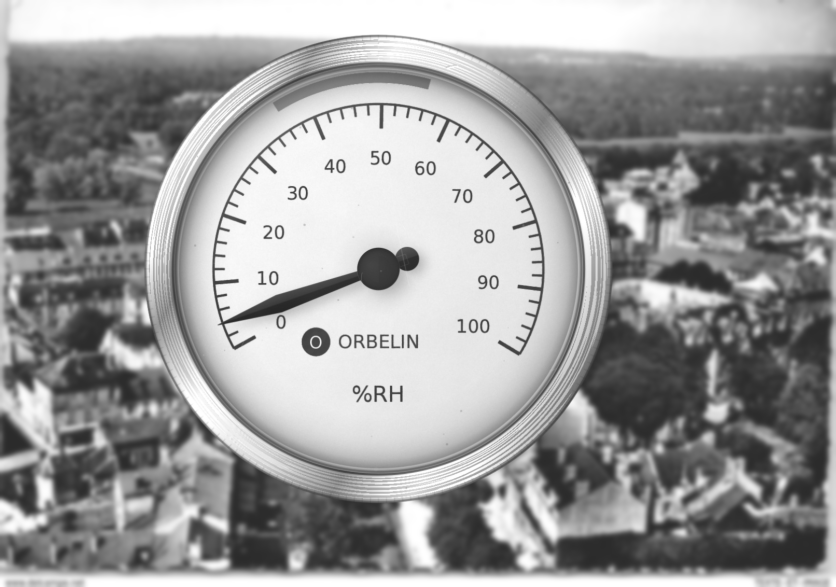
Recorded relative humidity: 4%
